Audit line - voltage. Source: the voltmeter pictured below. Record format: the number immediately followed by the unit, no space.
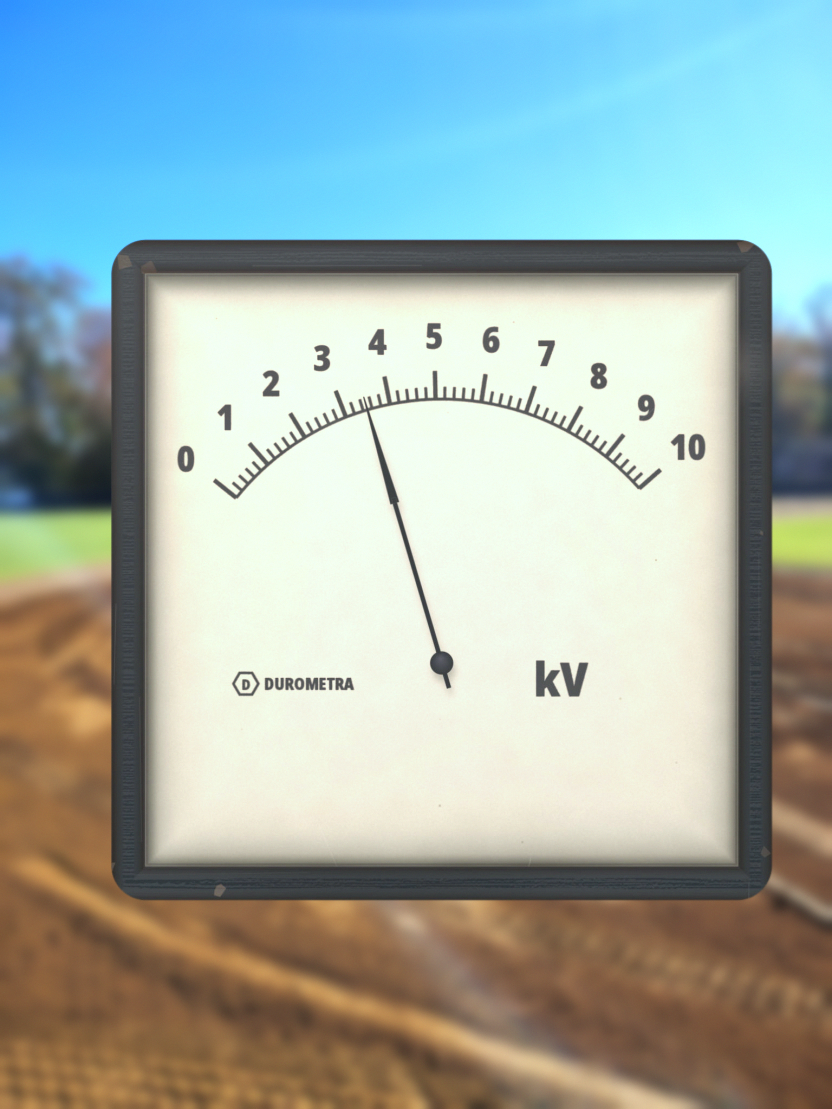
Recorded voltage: 3.5kV
